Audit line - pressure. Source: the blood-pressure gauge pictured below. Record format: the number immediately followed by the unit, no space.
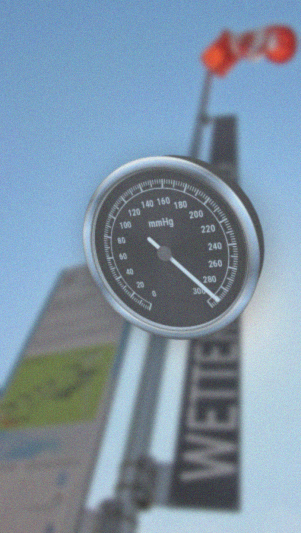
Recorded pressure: 290mmHg
